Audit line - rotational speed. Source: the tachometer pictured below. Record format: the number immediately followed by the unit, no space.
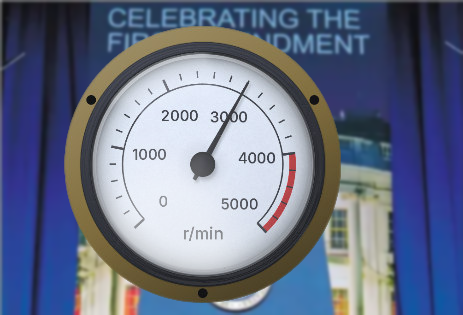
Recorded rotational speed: 3000rpm
